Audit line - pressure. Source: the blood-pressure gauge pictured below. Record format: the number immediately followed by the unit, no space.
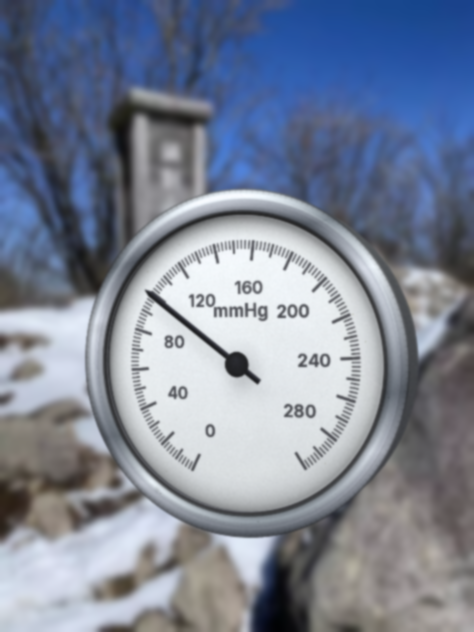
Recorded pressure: 100mmHg
